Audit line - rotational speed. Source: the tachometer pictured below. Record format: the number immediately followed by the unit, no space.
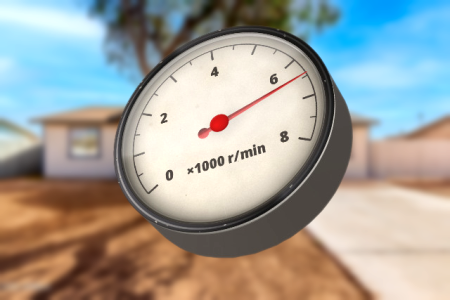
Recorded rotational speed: 6500rpm
